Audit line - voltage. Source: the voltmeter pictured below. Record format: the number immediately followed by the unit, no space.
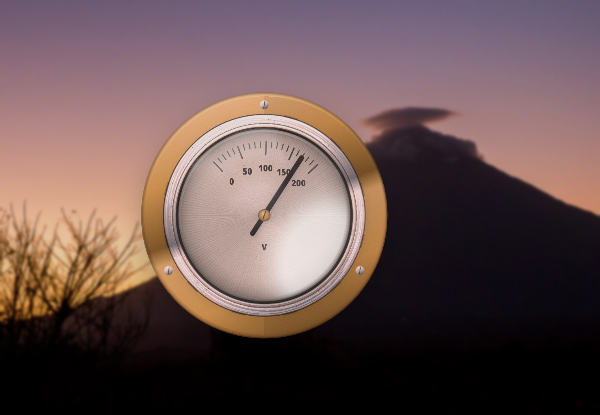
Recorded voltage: 170V
